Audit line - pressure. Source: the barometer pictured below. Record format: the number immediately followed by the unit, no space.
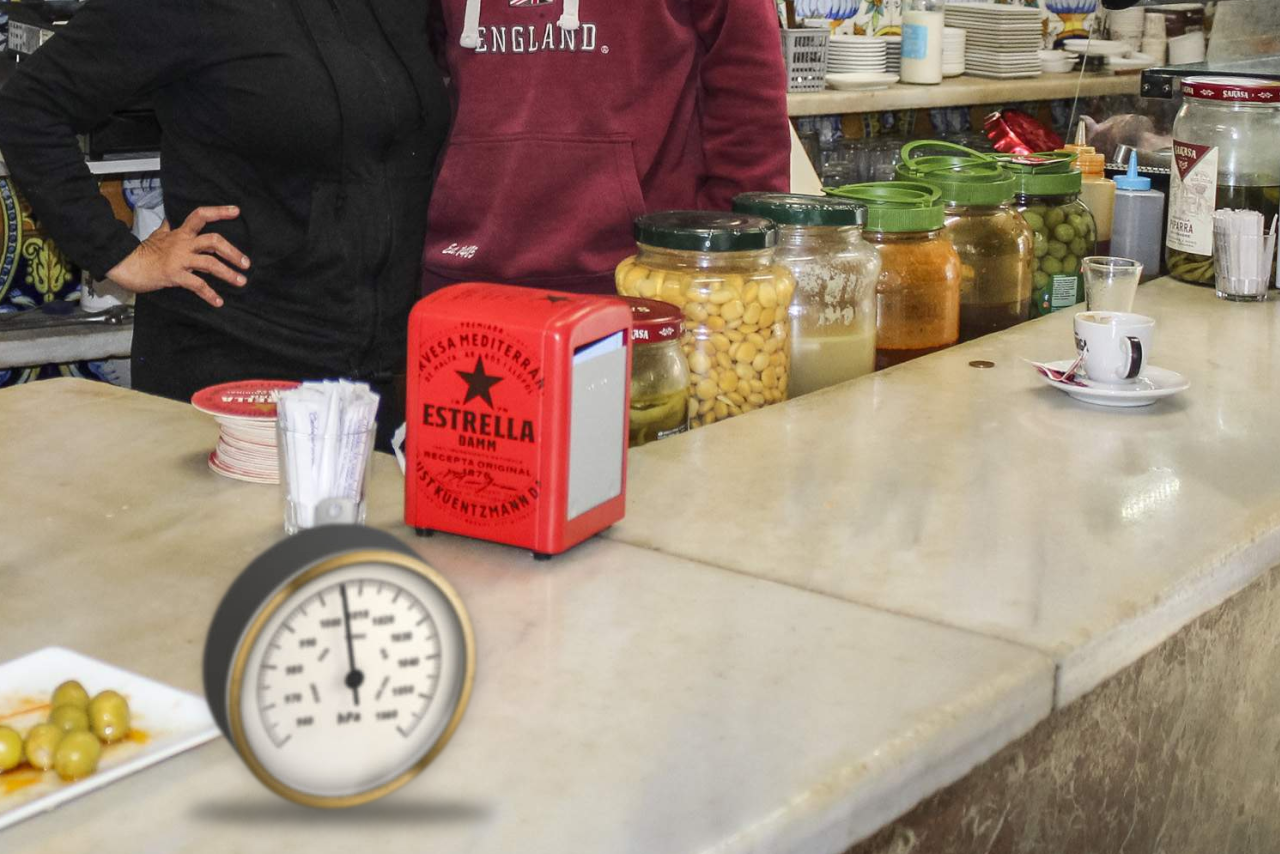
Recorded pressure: 1005hPa
